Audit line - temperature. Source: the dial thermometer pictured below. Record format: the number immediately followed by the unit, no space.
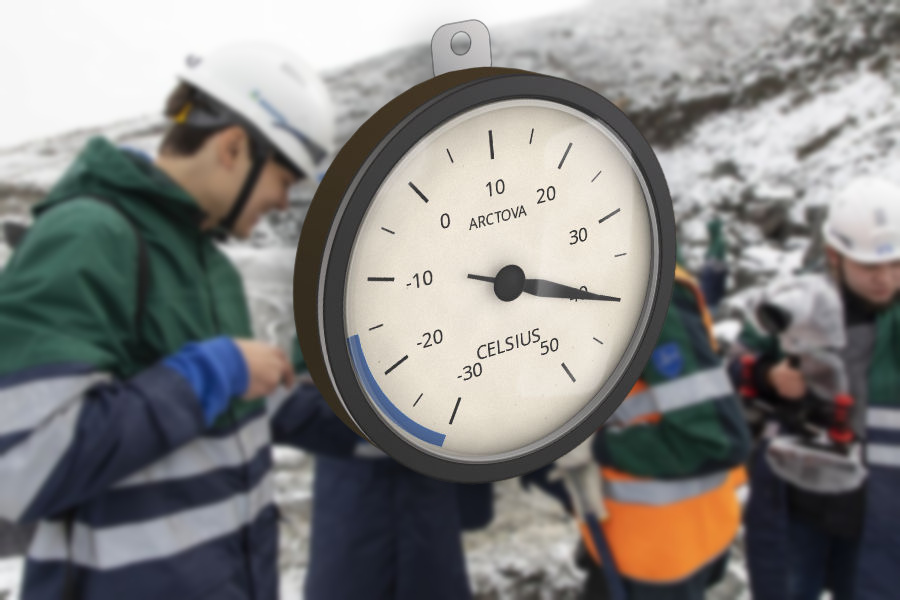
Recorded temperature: 40°C
